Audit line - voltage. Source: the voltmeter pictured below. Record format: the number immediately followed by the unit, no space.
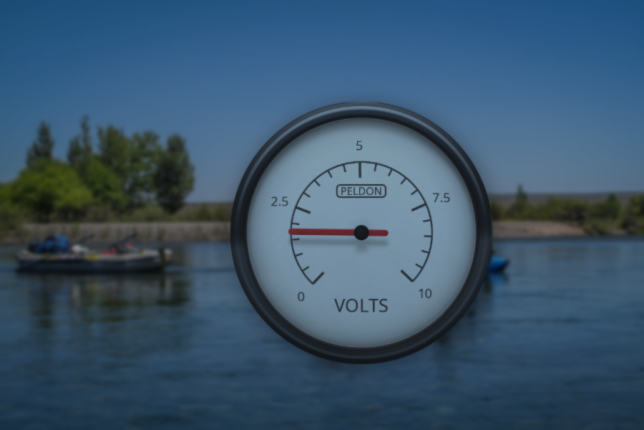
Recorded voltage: 1.75V
